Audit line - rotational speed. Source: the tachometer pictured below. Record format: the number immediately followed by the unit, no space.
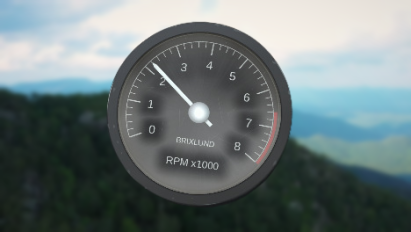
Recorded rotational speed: 2200rpm
